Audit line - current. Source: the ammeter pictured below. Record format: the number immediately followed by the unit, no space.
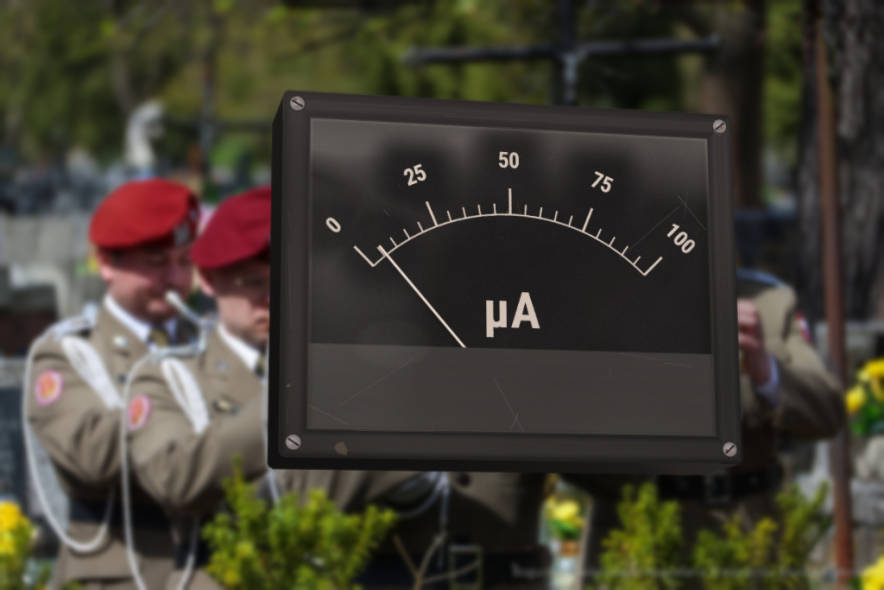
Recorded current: 5µA
